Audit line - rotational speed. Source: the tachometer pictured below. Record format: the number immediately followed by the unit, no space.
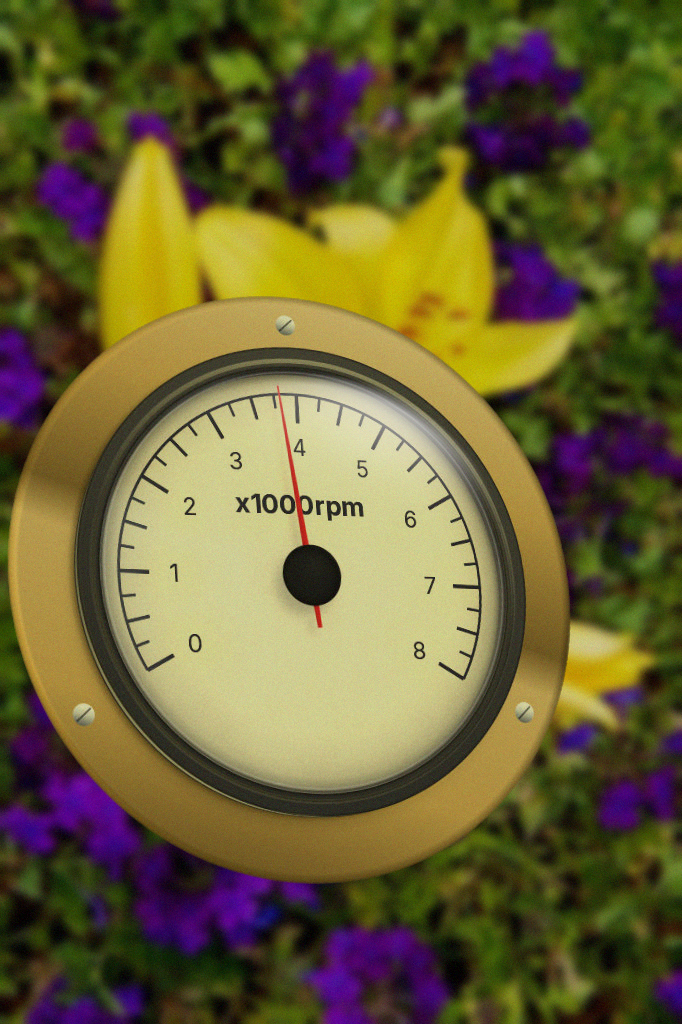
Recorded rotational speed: 3750rpm
